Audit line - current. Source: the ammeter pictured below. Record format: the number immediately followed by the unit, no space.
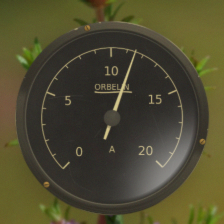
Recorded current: 11.5A
